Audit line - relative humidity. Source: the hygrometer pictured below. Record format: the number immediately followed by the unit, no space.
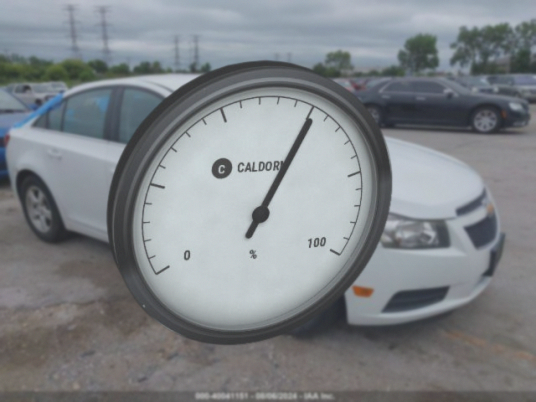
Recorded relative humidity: 60%
